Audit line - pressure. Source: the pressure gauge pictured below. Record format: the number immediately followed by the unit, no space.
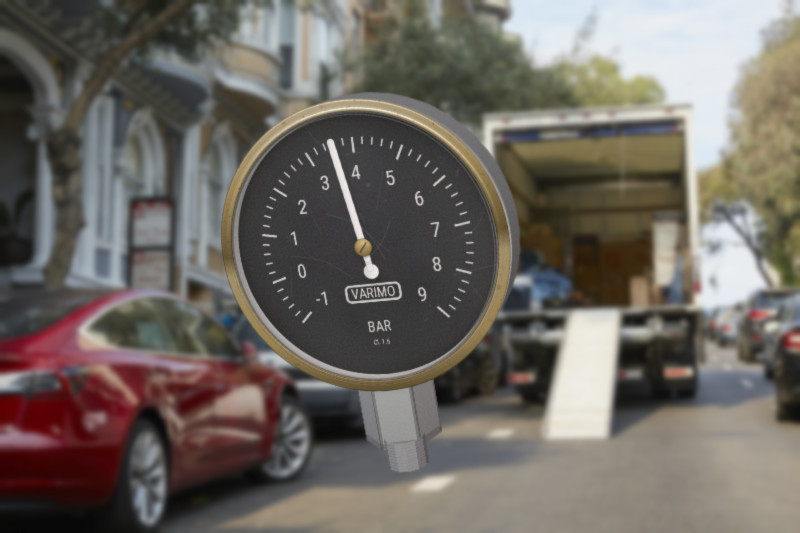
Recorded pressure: 3.6bar
